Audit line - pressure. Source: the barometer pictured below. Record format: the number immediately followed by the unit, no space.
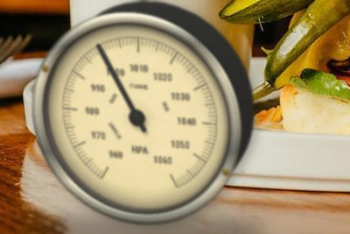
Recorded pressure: 1000hPa
